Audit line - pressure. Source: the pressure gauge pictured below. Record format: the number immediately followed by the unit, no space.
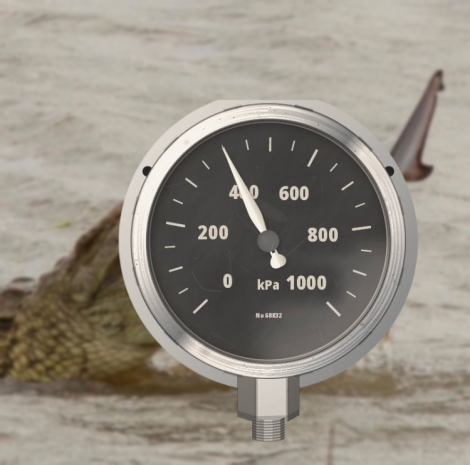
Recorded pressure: 400kPa
